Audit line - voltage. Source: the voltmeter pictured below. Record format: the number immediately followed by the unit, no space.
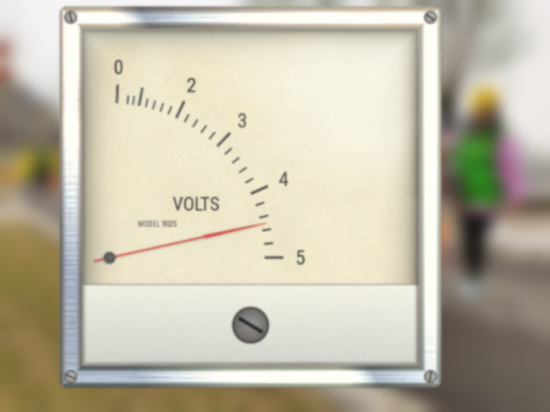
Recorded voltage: 4.5V
